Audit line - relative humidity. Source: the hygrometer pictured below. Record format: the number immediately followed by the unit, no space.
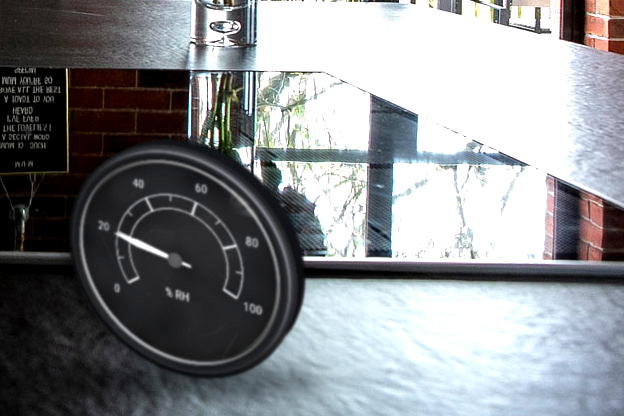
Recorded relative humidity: 20%
